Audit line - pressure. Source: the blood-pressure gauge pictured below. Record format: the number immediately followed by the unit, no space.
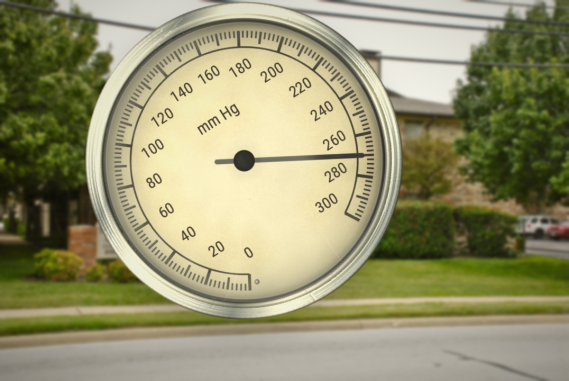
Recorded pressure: 270mmHg
